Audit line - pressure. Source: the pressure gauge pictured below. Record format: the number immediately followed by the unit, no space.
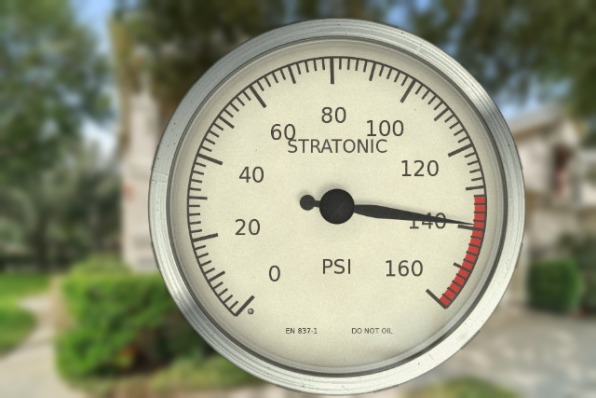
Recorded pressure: 139psi
